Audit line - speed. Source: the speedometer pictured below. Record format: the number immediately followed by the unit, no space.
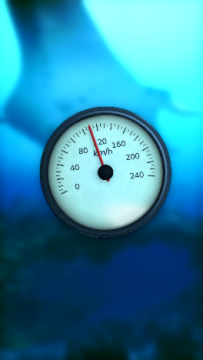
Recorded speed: 110km/h
